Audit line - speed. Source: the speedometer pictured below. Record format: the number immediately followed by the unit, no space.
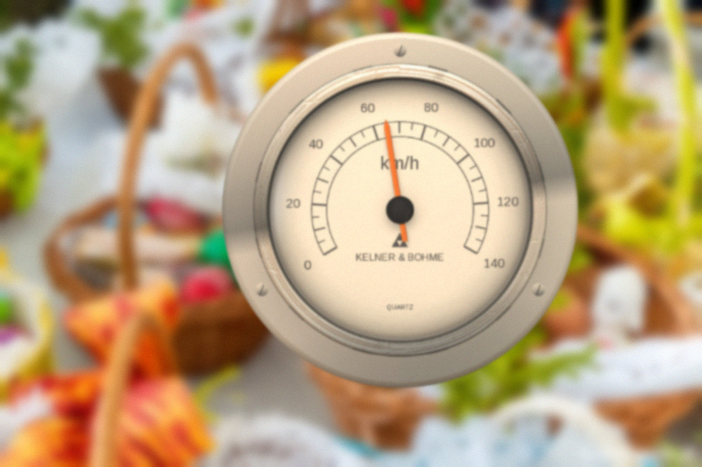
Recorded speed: 65km/h
